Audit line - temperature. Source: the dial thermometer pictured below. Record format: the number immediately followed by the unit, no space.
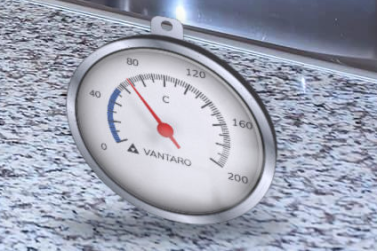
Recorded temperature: 70°C
